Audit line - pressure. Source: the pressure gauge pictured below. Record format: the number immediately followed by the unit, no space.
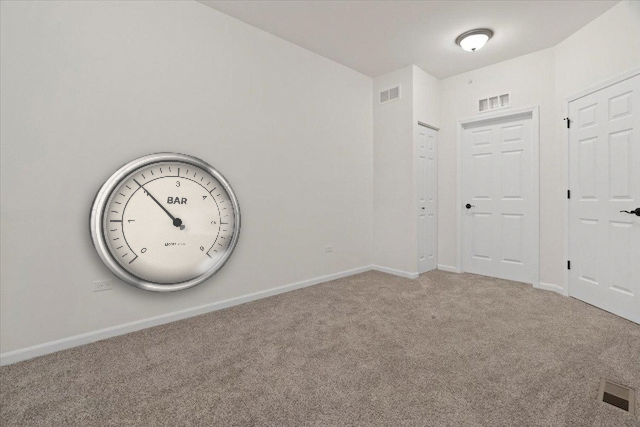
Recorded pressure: 2bar
